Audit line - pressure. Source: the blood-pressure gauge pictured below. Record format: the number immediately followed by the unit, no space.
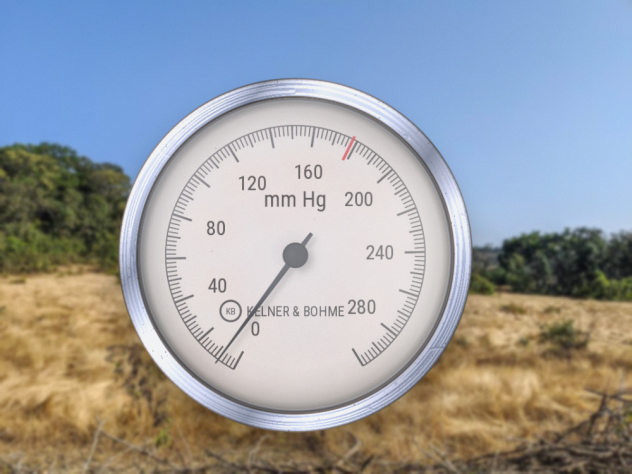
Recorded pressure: 8mmHg
